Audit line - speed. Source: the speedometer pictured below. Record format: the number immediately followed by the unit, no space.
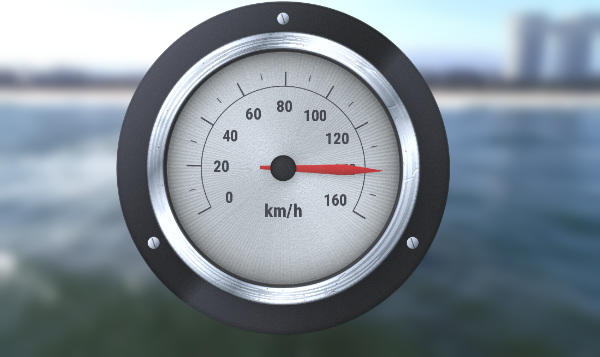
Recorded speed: 140km/h
